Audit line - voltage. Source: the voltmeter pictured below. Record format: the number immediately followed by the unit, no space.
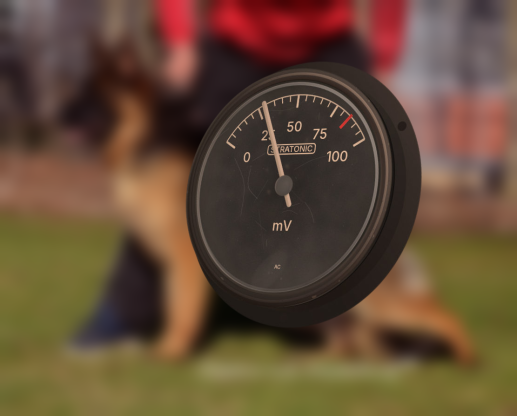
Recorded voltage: 30mV
